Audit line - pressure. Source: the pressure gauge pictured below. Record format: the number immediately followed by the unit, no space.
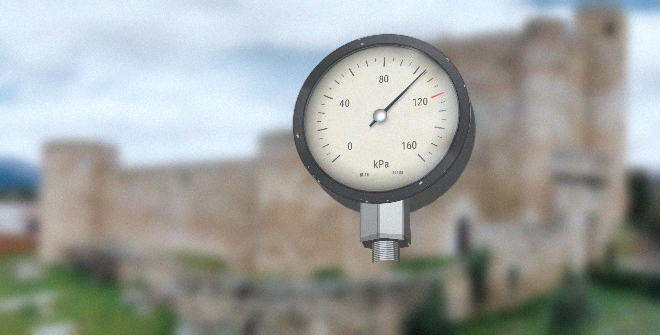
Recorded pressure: 105kPa
